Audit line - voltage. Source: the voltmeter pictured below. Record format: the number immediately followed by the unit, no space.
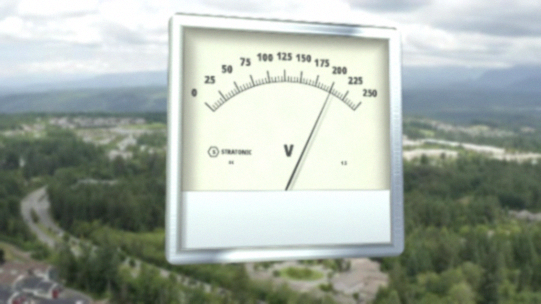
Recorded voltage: 200V
